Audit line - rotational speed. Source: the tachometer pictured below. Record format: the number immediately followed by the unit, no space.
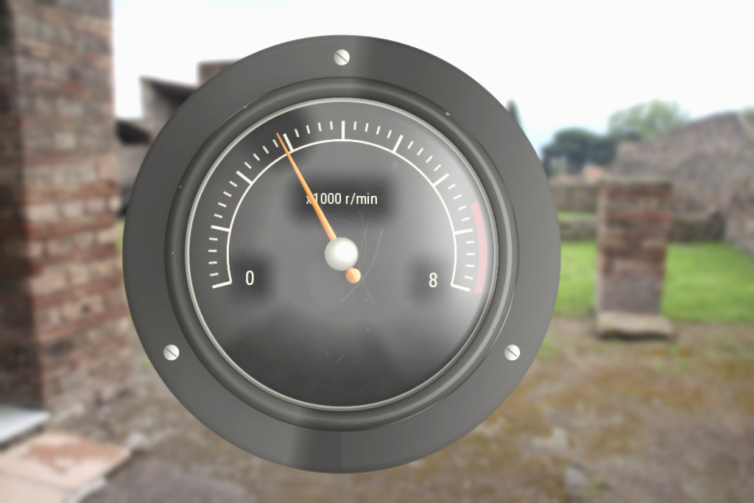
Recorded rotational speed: 2900rpm
